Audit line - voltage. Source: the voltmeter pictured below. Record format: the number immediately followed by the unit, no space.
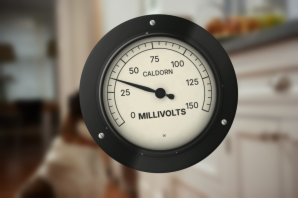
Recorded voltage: 35mV
